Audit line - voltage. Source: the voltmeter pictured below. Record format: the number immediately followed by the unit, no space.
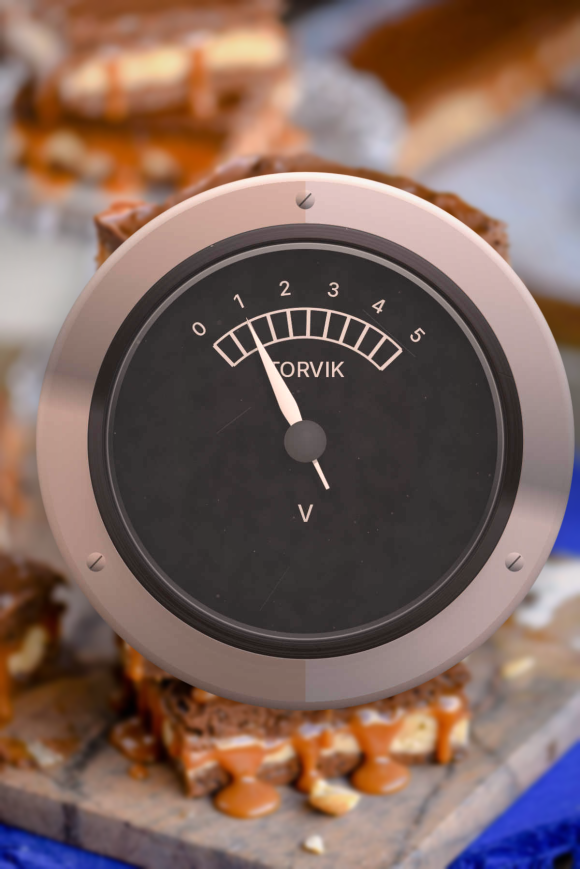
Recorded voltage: 1V
